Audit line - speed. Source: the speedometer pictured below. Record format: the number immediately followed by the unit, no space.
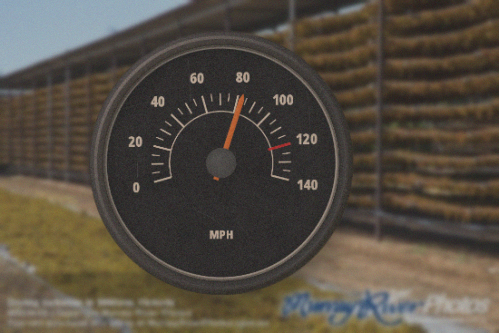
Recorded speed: 82.5mph
